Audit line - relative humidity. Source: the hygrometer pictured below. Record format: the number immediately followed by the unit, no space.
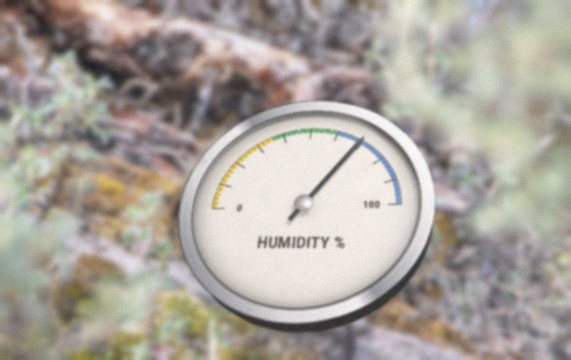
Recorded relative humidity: 70%
